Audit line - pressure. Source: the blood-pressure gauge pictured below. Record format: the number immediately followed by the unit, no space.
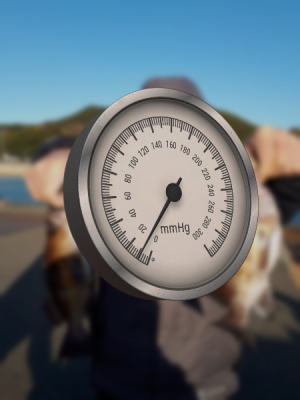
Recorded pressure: 10mmHg
